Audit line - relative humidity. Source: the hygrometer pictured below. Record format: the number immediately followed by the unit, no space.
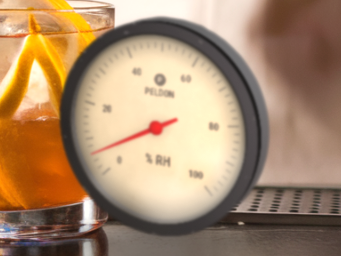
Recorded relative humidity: 6%
